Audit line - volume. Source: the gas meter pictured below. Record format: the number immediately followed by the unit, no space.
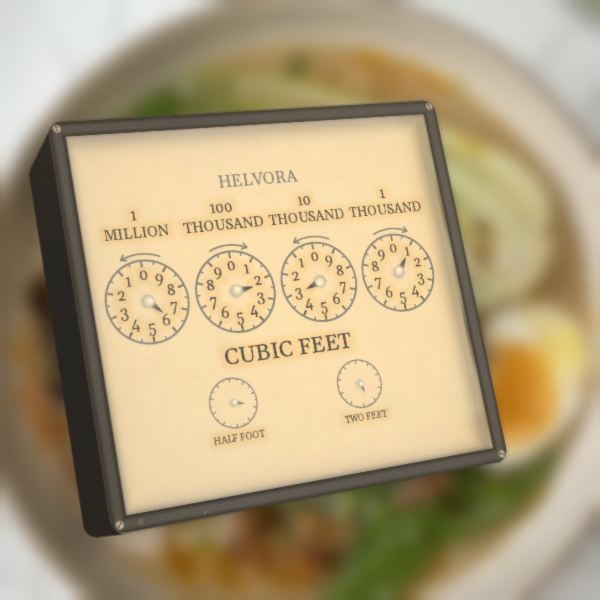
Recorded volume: 623100ft³
